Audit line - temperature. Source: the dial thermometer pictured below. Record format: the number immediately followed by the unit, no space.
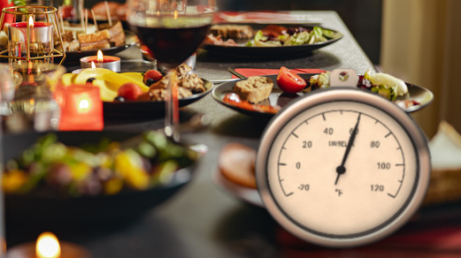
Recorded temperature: 60°F
